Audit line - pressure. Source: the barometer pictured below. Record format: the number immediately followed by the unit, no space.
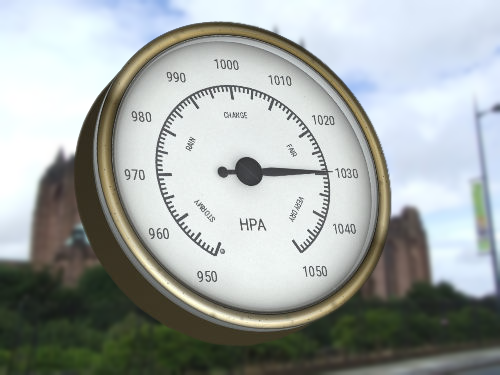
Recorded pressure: 1030hPa
